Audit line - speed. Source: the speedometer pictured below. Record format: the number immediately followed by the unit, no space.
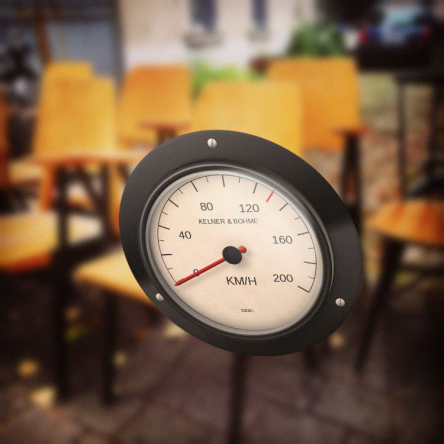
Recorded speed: 0km/h
